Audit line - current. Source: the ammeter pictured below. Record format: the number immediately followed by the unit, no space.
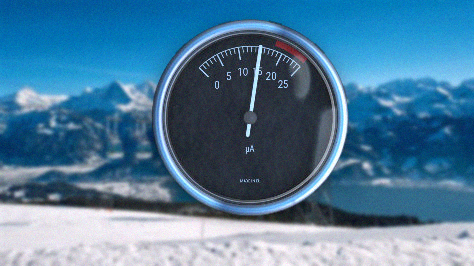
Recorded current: 15µA
